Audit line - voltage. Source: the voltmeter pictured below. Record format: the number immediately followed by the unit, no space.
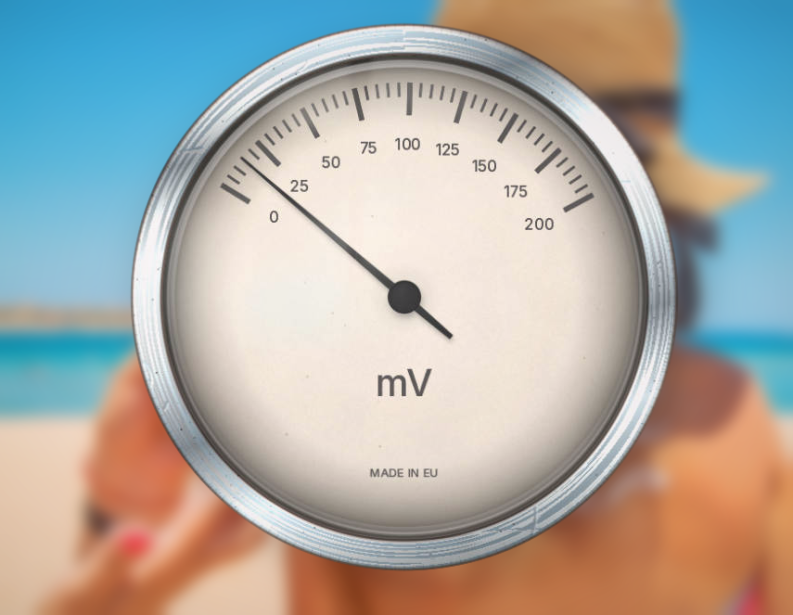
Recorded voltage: 15mV
